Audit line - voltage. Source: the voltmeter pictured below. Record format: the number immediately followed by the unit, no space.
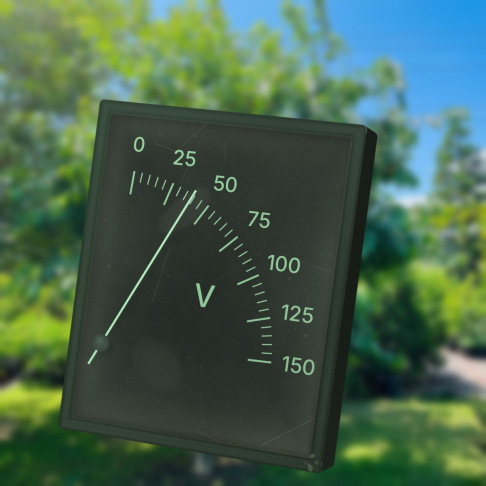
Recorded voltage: 40V
